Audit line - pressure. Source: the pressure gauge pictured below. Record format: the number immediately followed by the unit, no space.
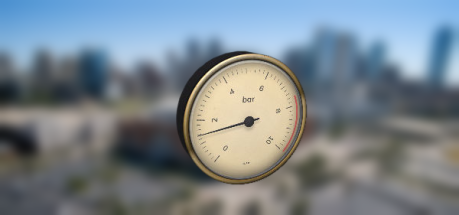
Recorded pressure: 1.4bar
